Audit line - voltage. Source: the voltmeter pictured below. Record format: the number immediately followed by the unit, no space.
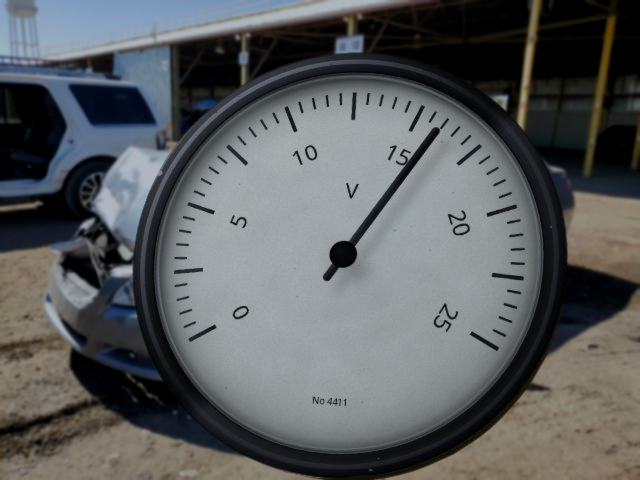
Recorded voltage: 16V
